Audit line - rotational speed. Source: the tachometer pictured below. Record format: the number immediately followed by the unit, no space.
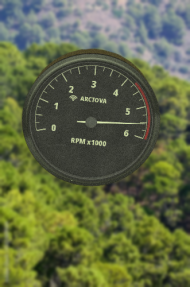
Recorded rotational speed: 5500rpm
